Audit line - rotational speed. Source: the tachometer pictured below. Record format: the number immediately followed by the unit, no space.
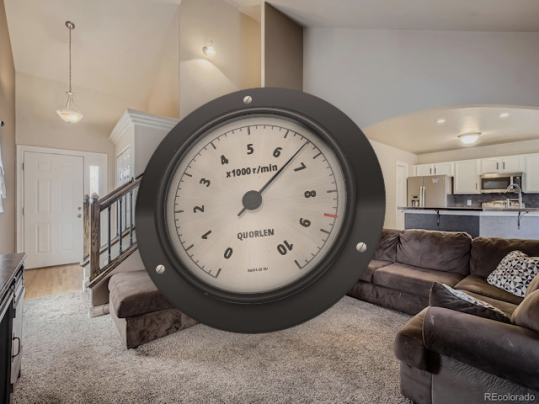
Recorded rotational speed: 6600rpm
